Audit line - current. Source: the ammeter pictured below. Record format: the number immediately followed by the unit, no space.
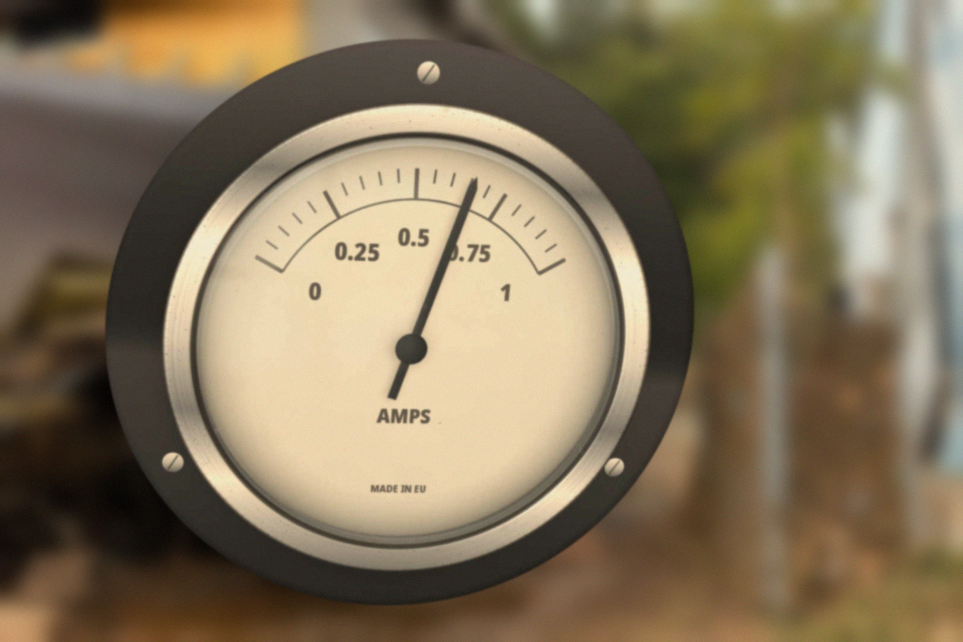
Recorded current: 0.65A
